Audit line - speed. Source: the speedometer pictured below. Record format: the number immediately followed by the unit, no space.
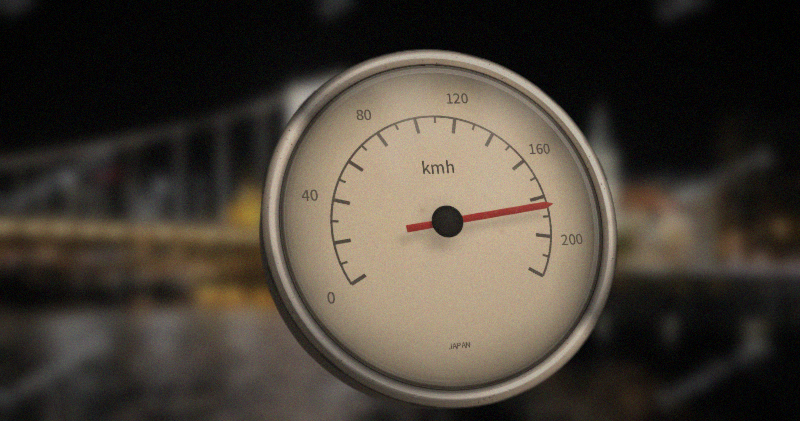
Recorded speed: 185km/h
